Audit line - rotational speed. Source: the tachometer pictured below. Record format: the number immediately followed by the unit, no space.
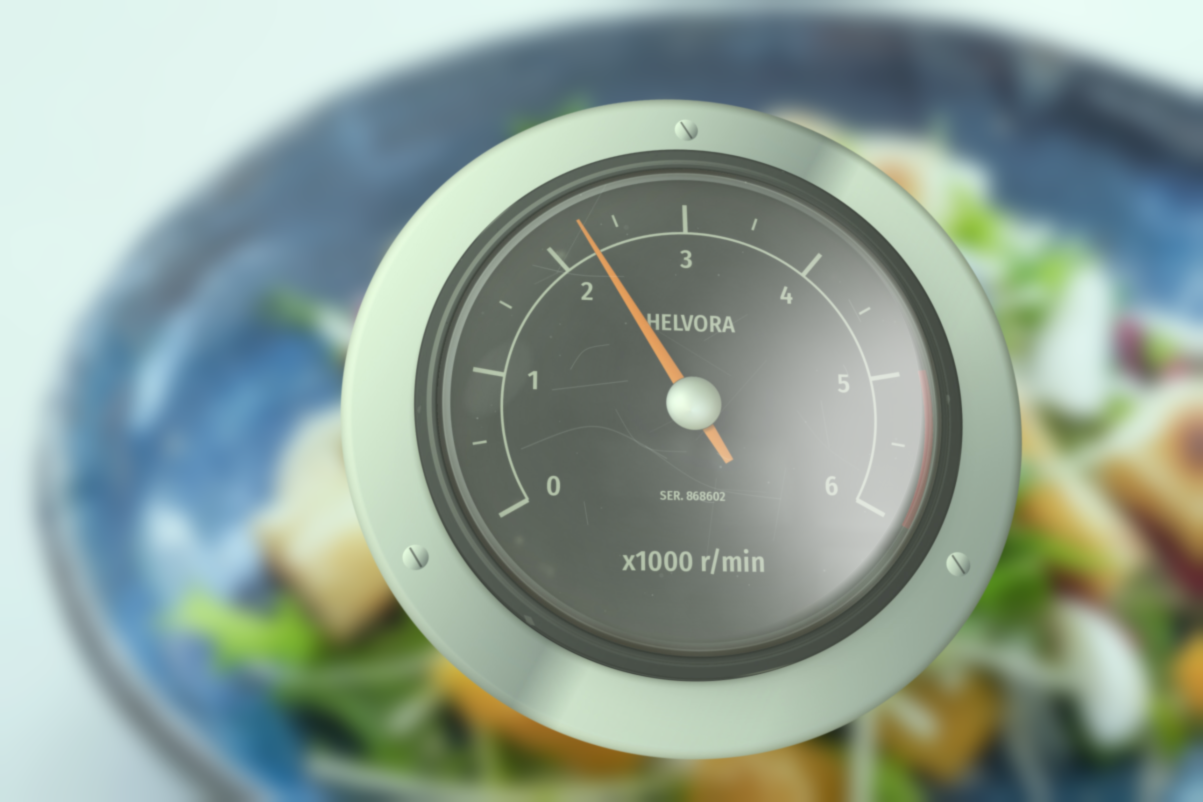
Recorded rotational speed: 2250rpm
